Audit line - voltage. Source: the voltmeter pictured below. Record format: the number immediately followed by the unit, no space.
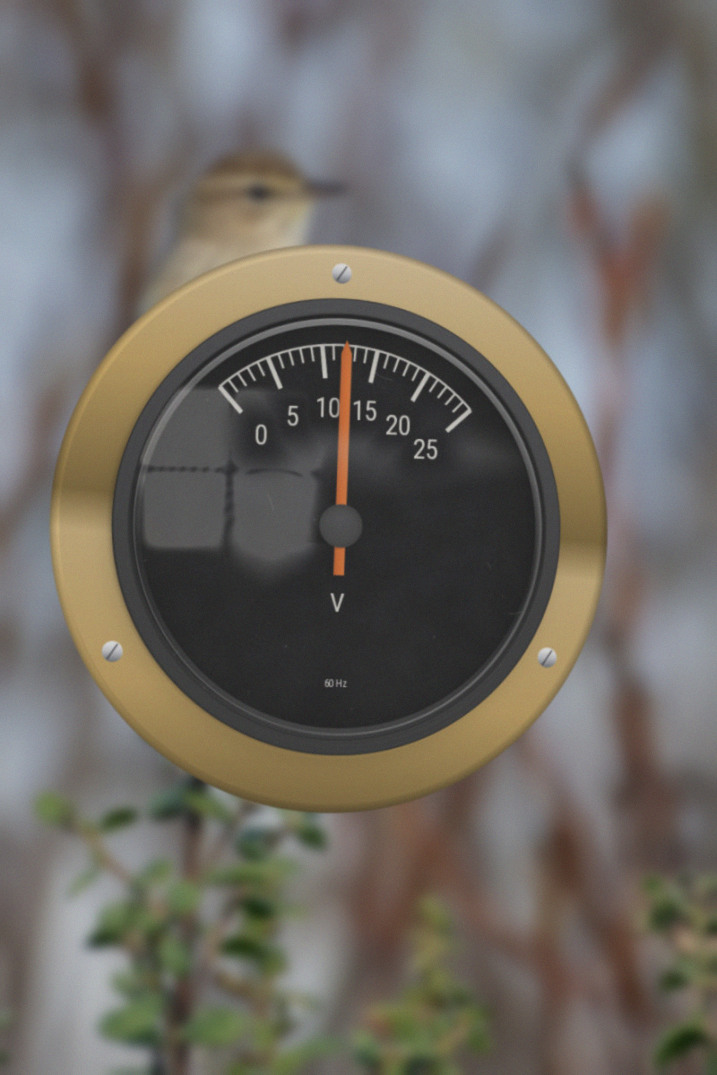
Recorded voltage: 12V
